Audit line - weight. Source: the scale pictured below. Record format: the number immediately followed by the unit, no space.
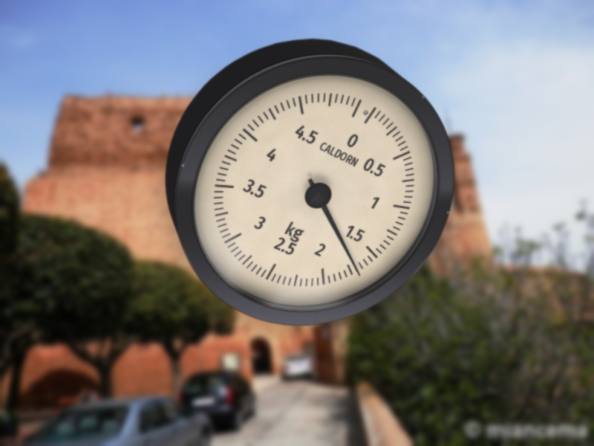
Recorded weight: 1.7kg
